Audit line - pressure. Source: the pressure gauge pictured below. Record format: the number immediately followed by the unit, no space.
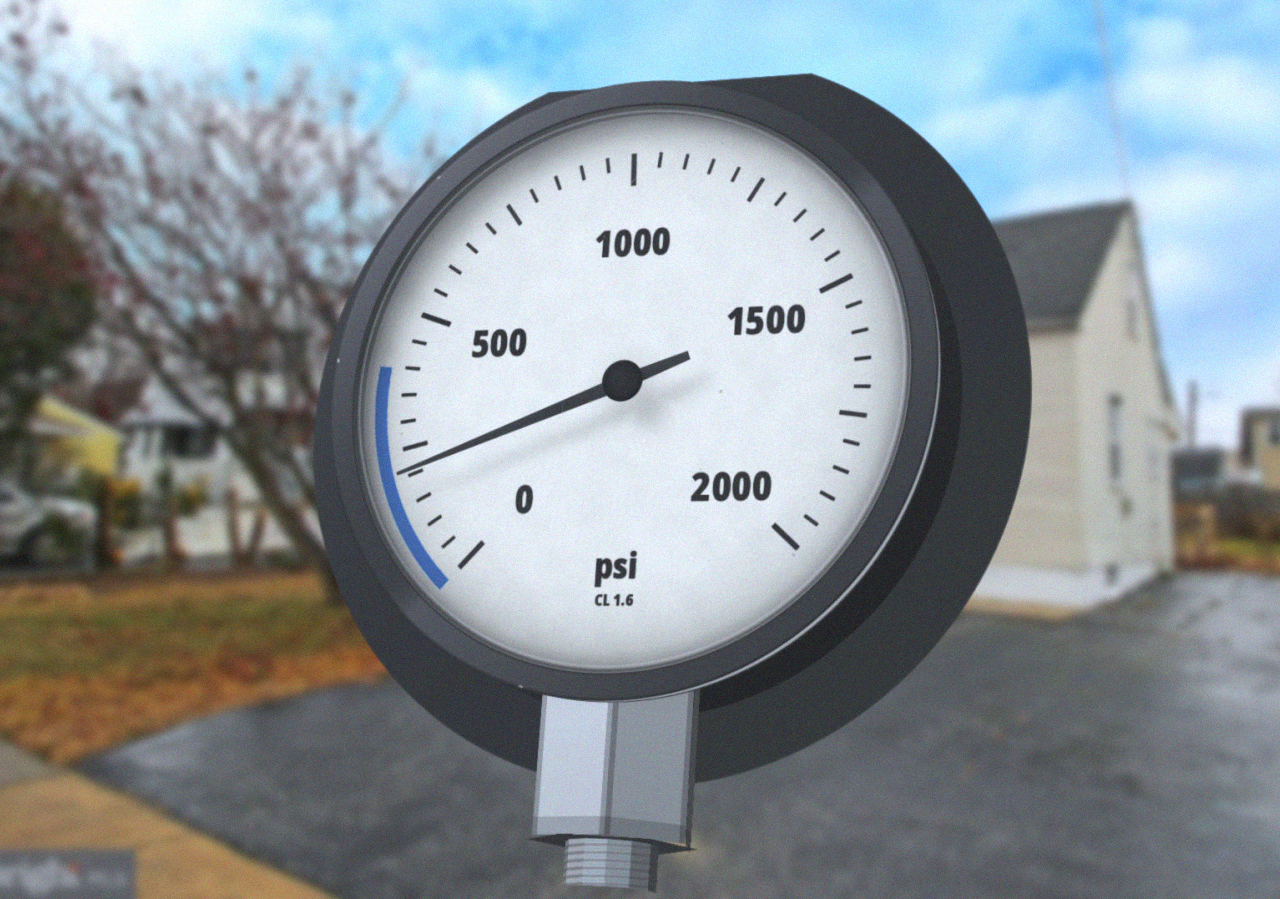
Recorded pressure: 200psi
